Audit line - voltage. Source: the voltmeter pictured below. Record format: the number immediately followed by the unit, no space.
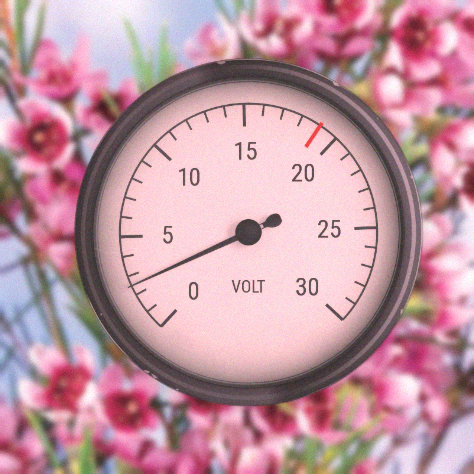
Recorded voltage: 2.5V
